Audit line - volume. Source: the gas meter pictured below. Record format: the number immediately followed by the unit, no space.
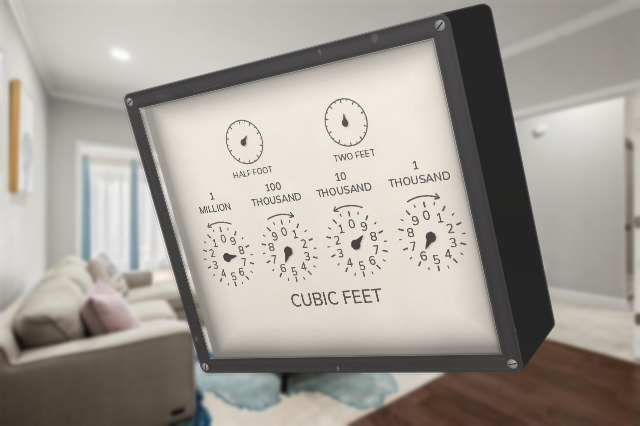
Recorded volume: 758600ft³
